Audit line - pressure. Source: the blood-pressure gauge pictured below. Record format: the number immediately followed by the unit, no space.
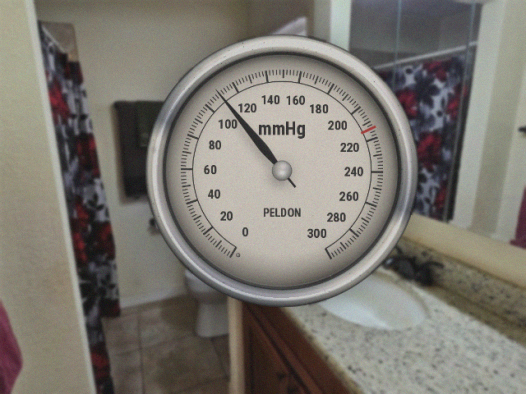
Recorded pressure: 110mmHg
